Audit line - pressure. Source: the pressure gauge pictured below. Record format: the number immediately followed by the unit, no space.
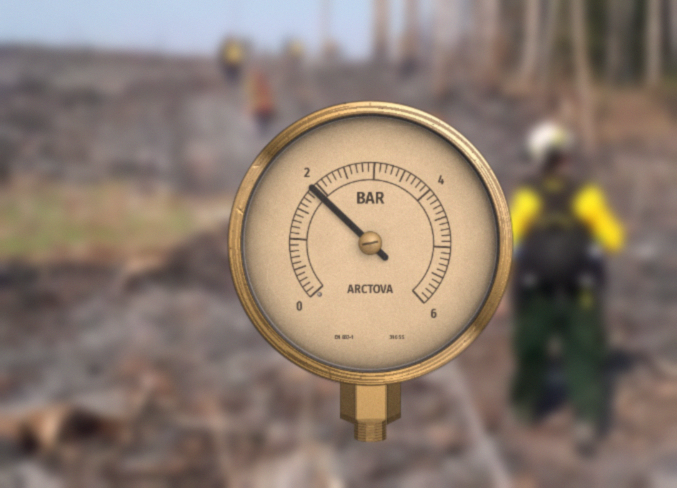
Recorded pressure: 1.9bar
